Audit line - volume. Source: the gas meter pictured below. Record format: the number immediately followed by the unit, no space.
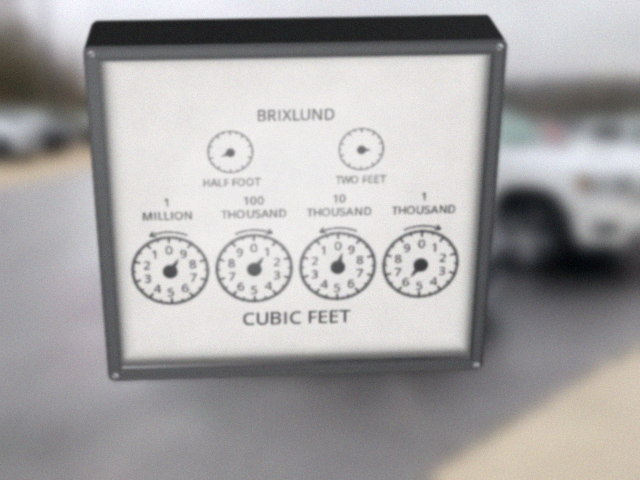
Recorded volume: 909600ft³
